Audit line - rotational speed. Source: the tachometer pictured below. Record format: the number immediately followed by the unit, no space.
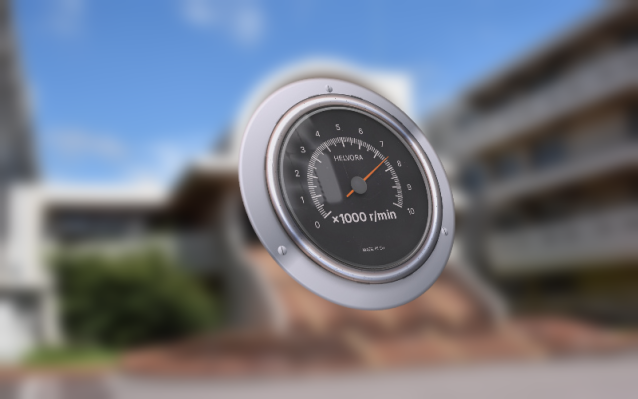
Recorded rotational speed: 7500rpm
